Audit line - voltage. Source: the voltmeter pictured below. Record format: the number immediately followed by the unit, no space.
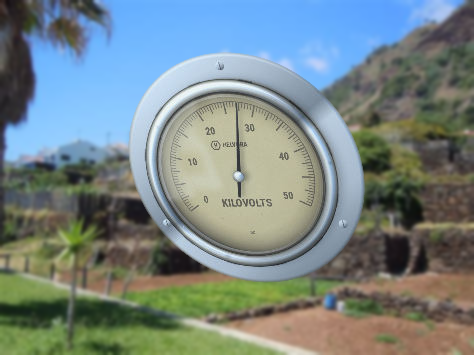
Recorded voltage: 27.5kV
